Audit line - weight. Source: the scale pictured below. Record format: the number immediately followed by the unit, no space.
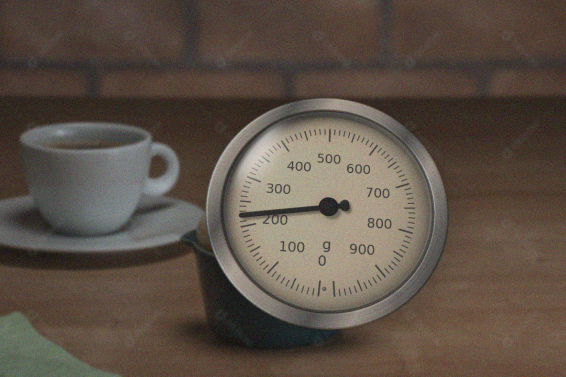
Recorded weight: 220g
